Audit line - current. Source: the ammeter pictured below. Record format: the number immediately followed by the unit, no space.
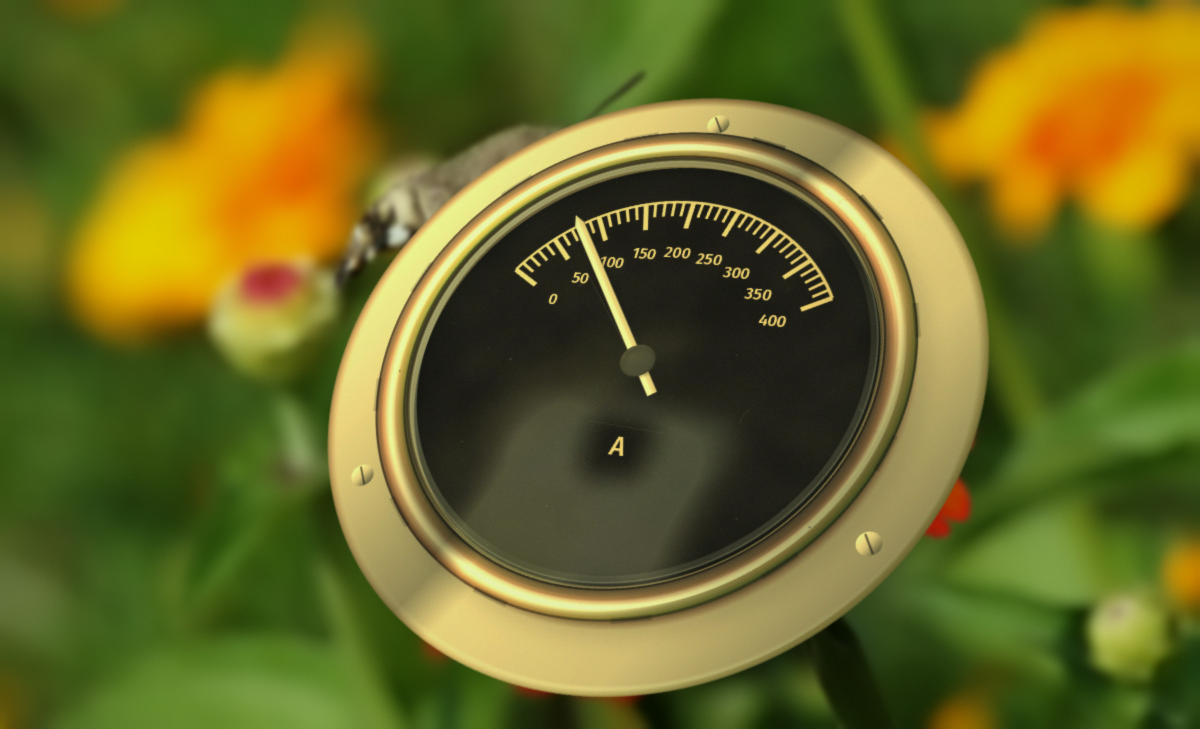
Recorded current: 80A
